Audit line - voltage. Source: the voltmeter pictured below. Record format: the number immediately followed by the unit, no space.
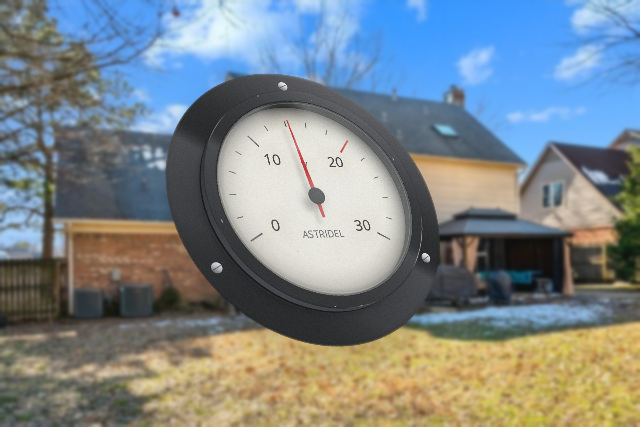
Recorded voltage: 14V
